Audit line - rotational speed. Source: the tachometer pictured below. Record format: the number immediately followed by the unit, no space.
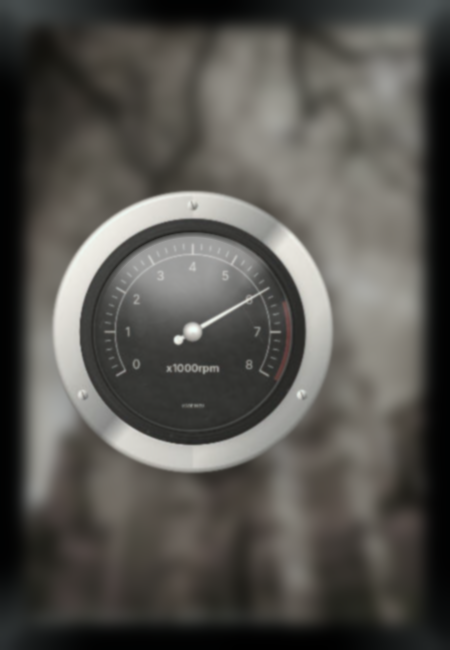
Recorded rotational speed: 6000rpm
